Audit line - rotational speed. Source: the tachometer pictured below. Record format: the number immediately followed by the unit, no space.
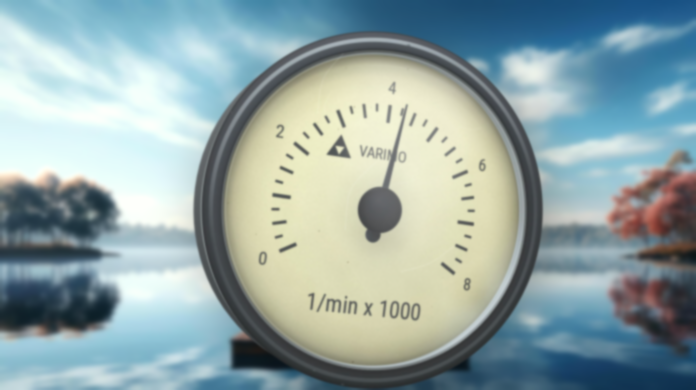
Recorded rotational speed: 4250rpm
